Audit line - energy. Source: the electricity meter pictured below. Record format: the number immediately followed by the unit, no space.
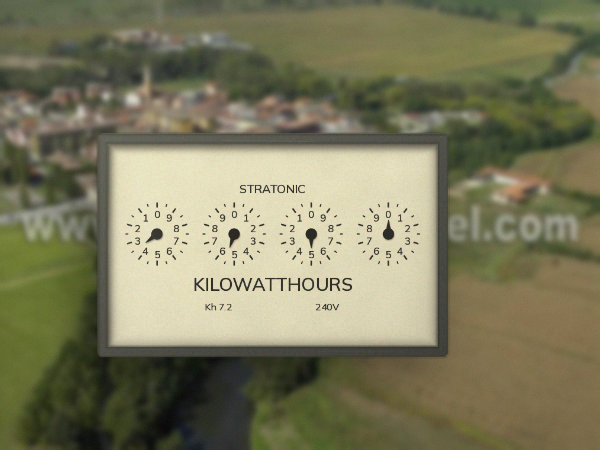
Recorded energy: 3550kWh
